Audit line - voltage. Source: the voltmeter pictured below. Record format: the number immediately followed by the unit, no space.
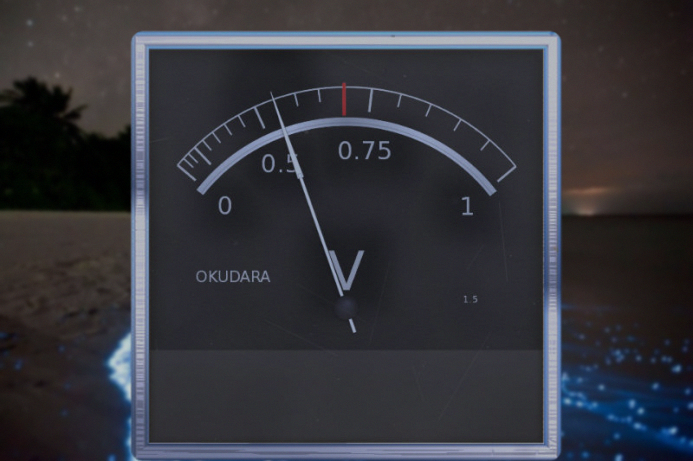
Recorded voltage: 0.55V
